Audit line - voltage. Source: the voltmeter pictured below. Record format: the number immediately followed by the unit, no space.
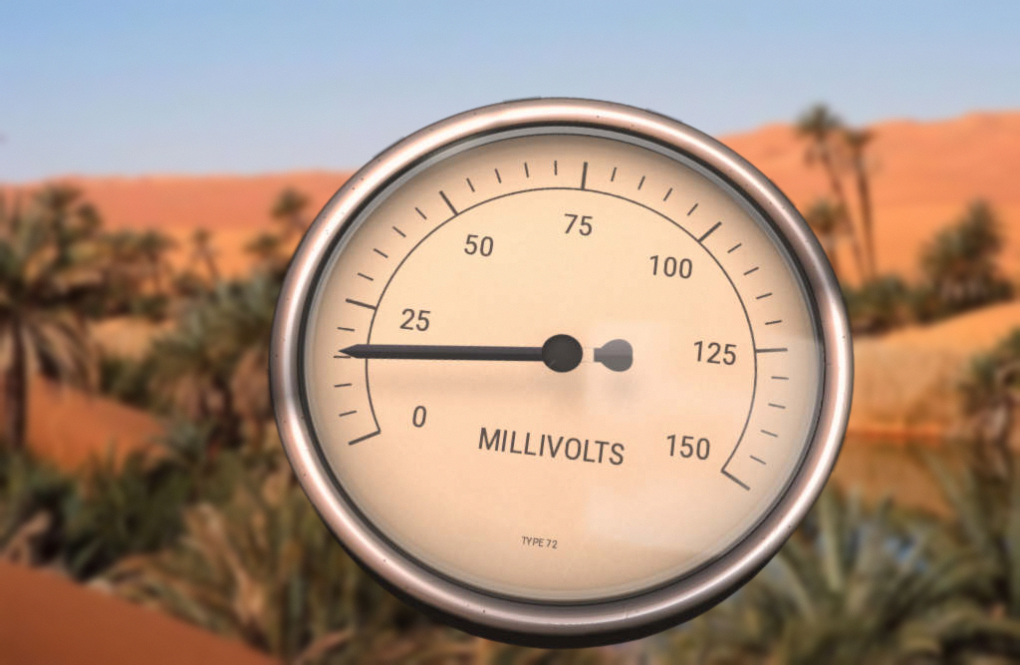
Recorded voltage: 15mV
